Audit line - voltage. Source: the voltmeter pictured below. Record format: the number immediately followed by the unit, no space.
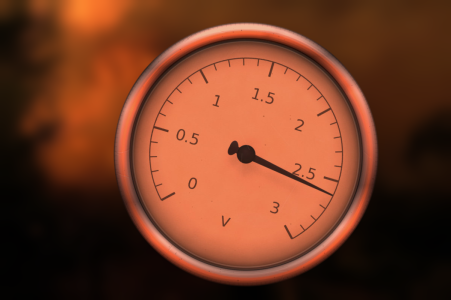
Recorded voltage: 2.6V
